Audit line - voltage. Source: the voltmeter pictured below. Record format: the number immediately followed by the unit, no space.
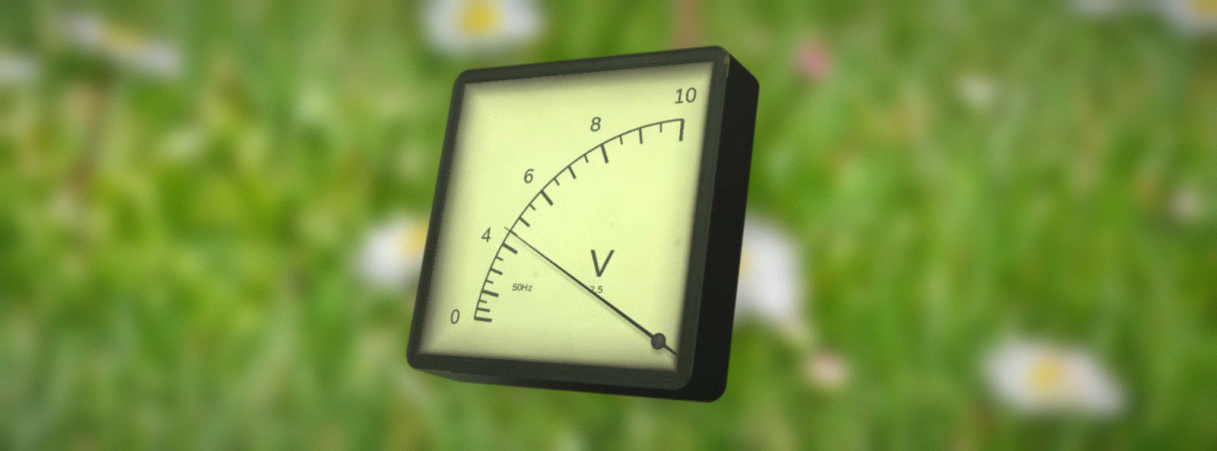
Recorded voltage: 4.5V
